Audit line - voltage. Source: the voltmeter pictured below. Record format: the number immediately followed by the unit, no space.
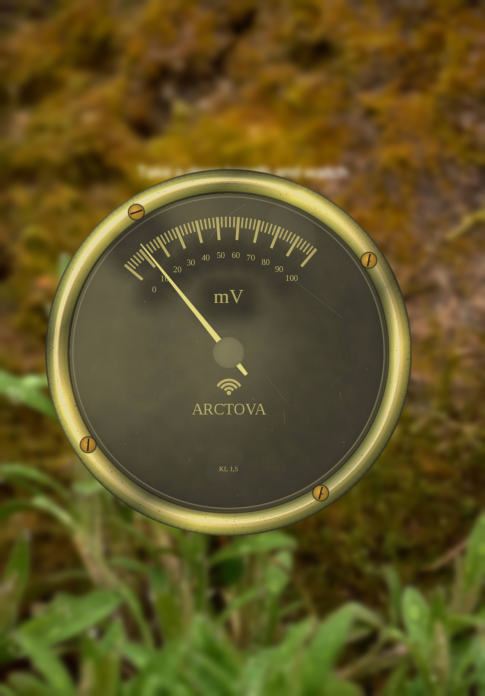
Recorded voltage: 12mV
